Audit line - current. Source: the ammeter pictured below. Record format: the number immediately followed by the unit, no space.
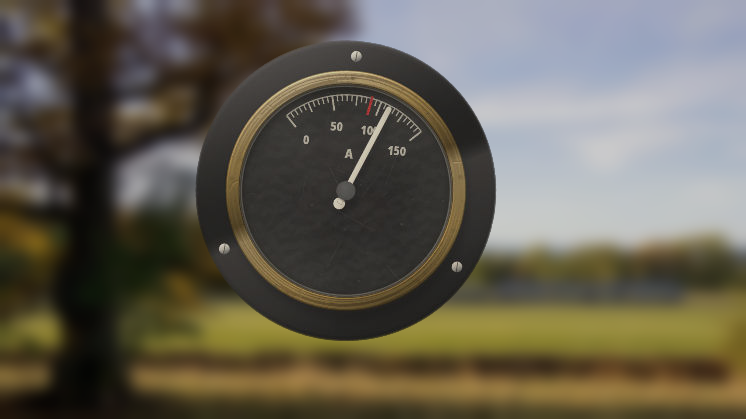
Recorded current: 110A
